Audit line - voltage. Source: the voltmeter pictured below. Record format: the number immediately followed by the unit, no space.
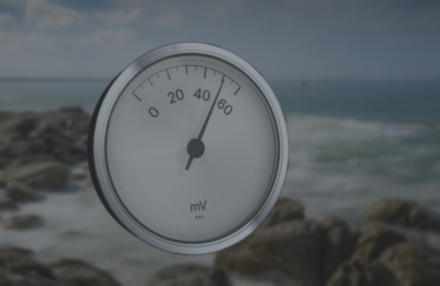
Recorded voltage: 50mV
